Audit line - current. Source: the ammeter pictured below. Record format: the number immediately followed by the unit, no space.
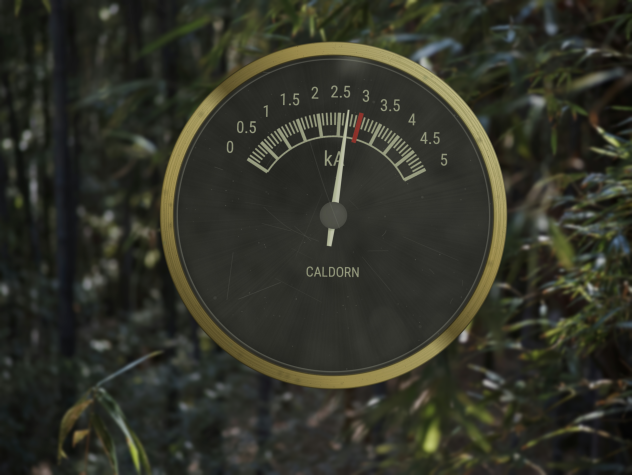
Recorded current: 2.7kA
